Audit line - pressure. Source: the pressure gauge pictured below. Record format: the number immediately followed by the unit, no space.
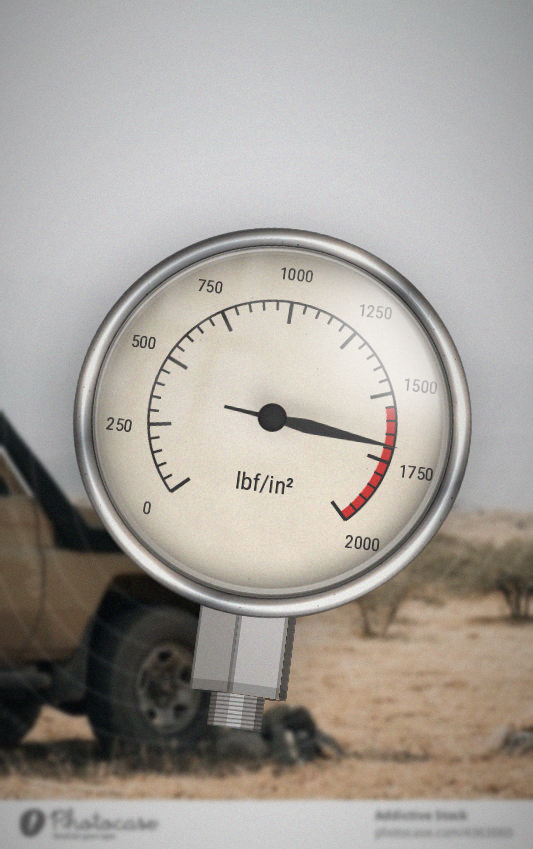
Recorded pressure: 1700psi
